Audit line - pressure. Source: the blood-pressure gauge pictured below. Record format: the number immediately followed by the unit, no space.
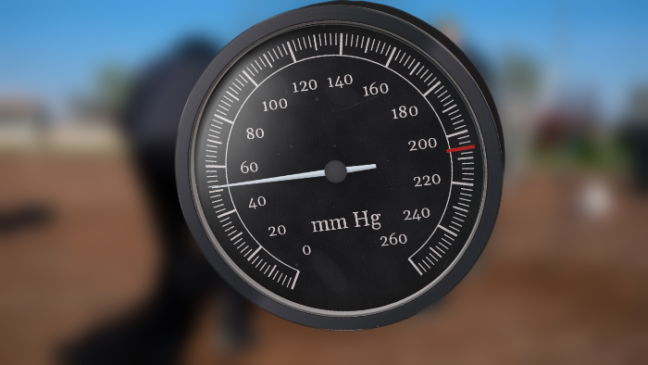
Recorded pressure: 52mmHg
